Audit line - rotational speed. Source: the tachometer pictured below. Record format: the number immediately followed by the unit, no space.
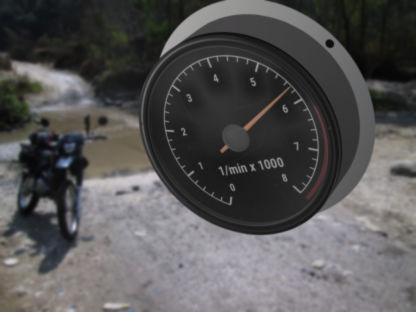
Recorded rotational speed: 5700rpm
